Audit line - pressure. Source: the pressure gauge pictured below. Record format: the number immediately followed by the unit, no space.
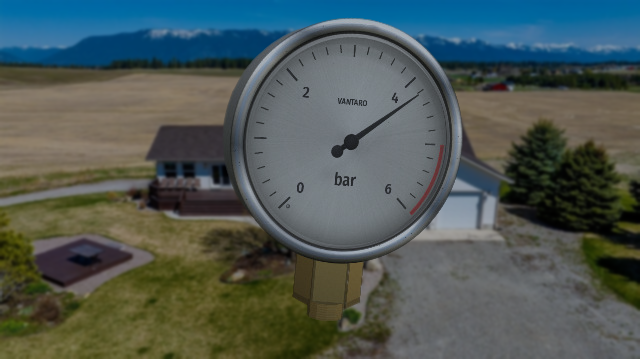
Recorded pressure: 4.2bar
